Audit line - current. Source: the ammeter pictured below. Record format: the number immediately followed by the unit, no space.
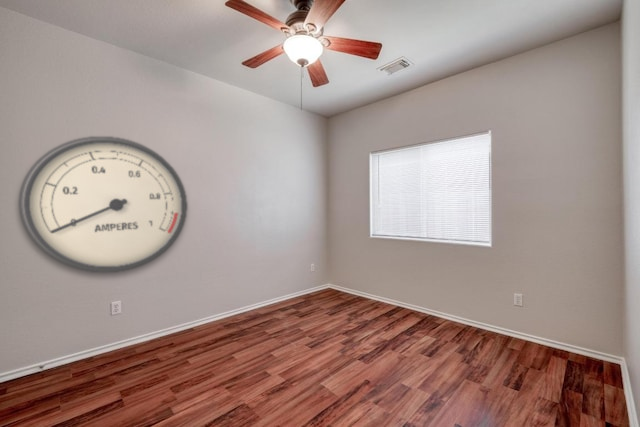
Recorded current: 0A
